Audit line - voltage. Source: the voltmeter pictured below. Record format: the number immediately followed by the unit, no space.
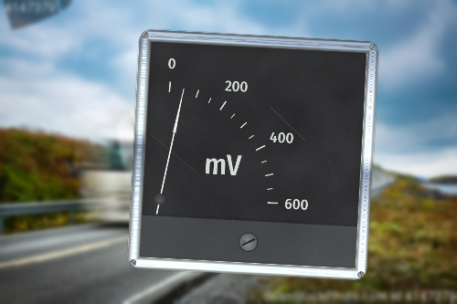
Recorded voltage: 50mV
